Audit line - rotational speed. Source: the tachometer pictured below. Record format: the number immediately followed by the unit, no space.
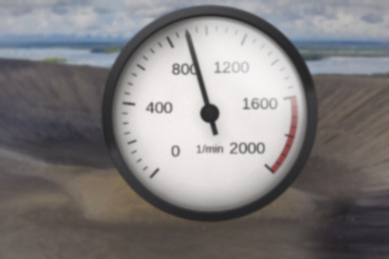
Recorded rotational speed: 900rpm
